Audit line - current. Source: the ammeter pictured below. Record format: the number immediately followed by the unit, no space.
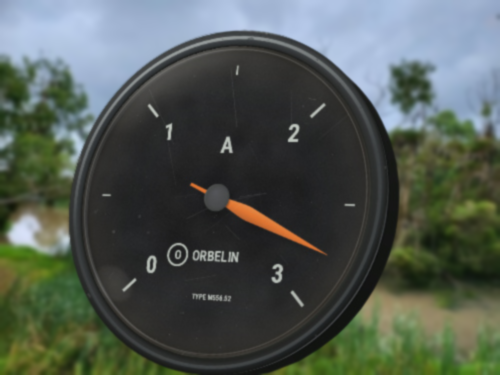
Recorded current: 2.75A
